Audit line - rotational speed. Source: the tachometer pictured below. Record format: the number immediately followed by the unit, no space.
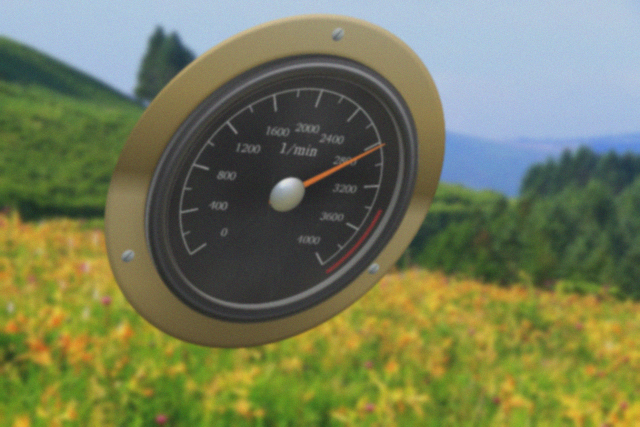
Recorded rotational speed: 2800rpm
